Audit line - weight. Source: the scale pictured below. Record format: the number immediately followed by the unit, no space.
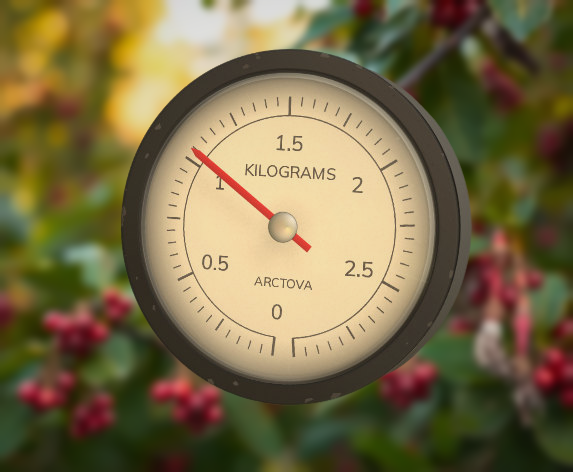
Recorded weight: 1.05kg
